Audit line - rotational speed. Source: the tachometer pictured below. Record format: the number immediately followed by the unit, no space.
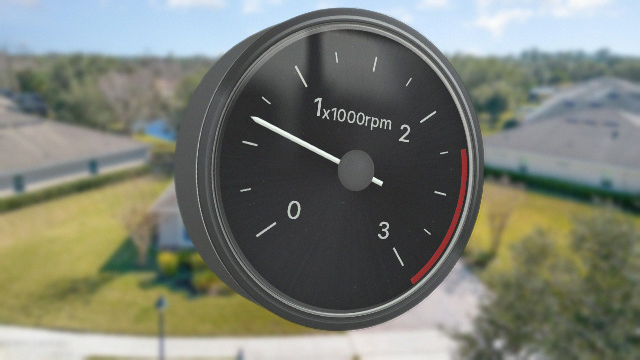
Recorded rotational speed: 625rpm
